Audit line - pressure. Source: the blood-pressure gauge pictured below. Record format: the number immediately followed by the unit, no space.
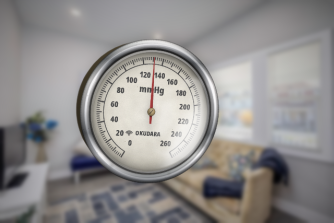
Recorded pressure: 130mmHg
